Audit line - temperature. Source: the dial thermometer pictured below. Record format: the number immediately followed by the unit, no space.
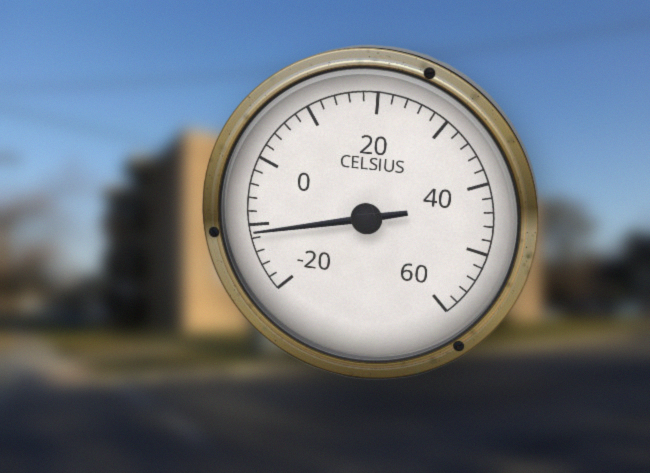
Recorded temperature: -11°C
